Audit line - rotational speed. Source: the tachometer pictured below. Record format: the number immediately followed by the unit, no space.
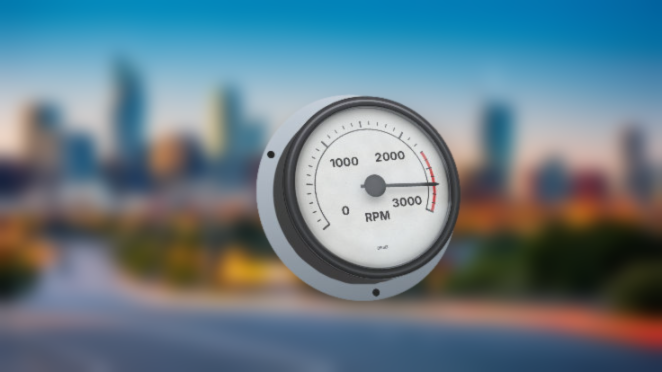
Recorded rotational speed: 2700rpm
